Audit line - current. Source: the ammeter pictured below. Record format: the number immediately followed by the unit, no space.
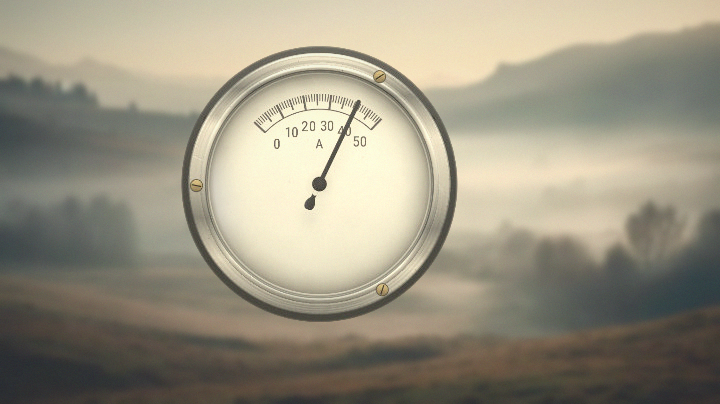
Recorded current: 40A
